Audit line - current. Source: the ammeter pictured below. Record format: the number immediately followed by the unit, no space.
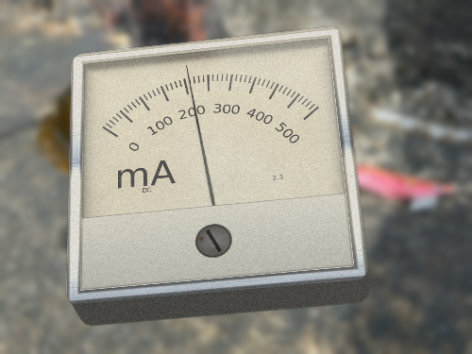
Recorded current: 210mA
